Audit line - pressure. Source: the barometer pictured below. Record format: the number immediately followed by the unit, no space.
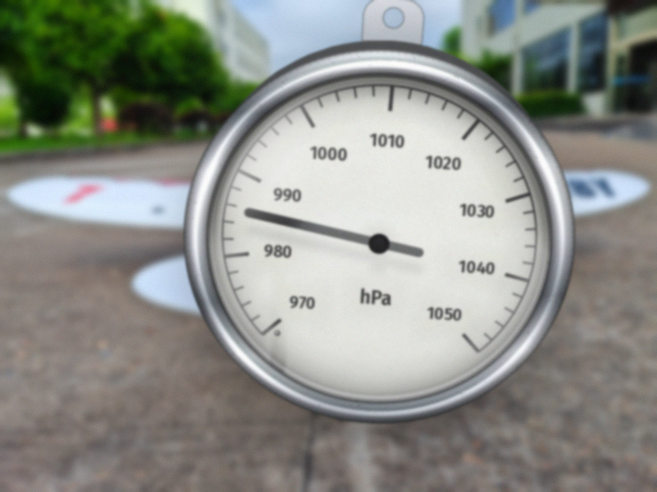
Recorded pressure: 986hPa
